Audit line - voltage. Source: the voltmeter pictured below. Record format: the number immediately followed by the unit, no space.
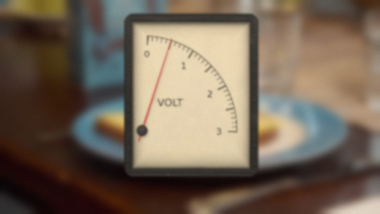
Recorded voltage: 0.5V
